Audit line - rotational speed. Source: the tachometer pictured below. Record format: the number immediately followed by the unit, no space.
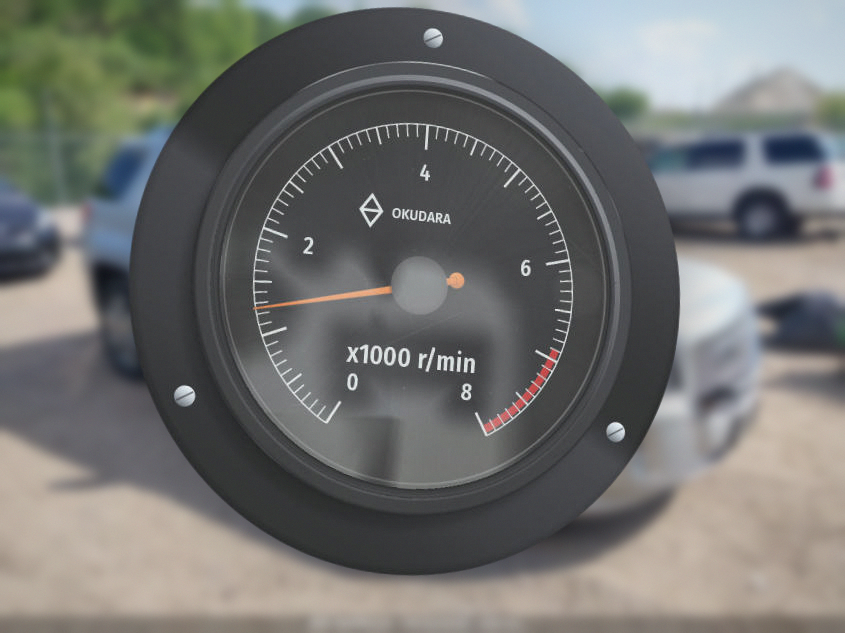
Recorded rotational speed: 1250rpm
